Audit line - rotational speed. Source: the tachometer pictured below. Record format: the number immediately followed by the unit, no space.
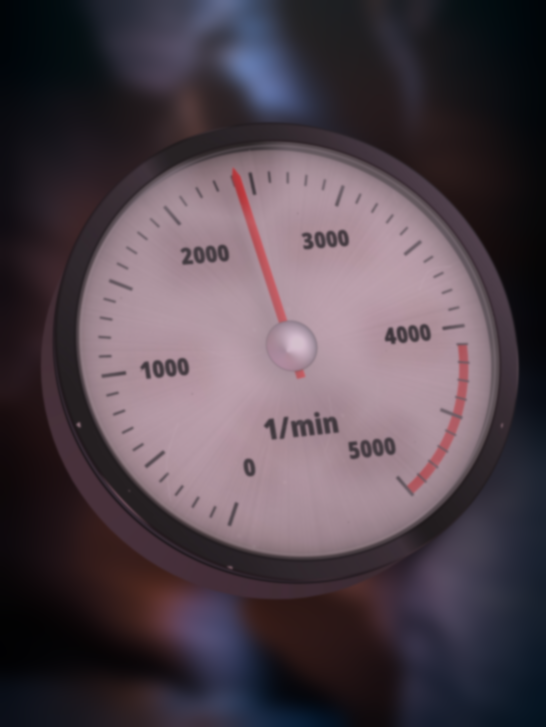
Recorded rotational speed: 2400rpm
